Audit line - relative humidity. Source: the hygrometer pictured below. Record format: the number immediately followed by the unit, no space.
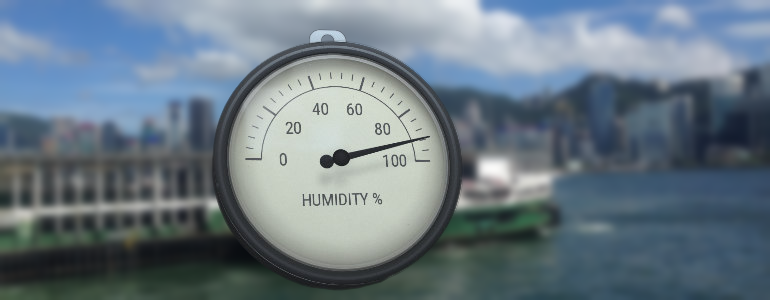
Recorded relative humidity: 92%
